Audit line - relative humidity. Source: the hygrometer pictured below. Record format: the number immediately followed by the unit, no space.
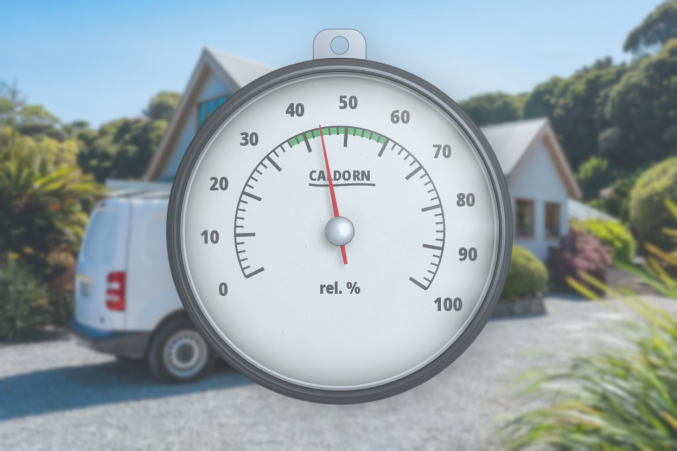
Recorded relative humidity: 44%
